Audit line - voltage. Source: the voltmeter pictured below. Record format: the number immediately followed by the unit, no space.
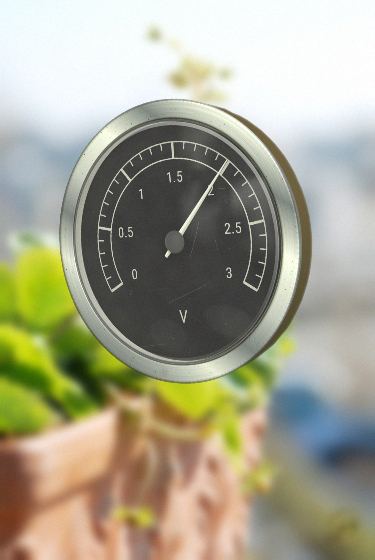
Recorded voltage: 2V
